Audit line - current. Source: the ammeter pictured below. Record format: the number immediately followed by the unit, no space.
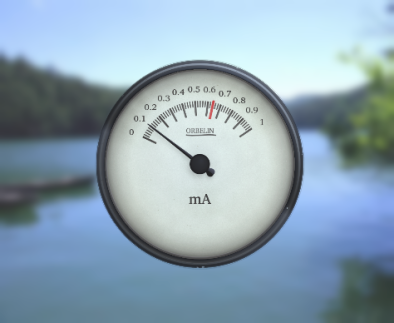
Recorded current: 0.1mA
